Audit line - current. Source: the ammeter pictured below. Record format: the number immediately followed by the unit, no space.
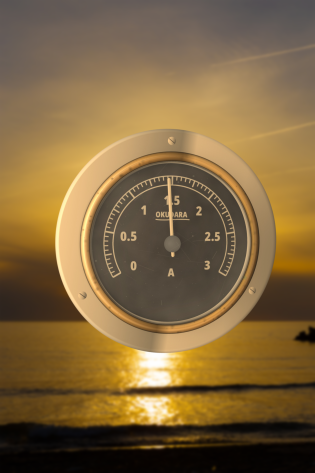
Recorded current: 1.45A
